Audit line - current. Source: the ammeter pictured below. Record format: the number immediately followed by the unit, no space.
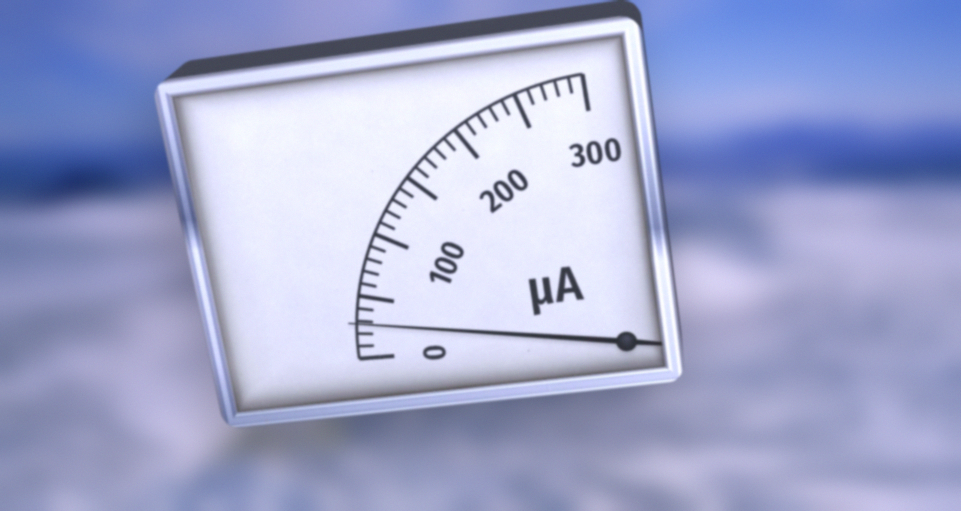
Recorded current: 30µA
